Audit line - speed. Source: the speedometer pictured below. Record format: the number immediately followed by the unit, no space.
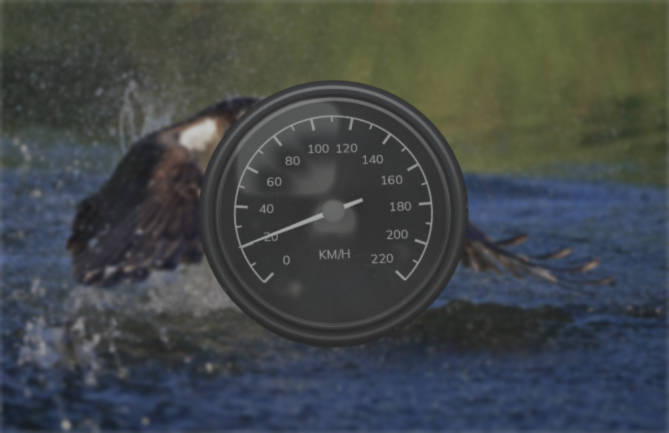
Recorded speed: 20km/h
